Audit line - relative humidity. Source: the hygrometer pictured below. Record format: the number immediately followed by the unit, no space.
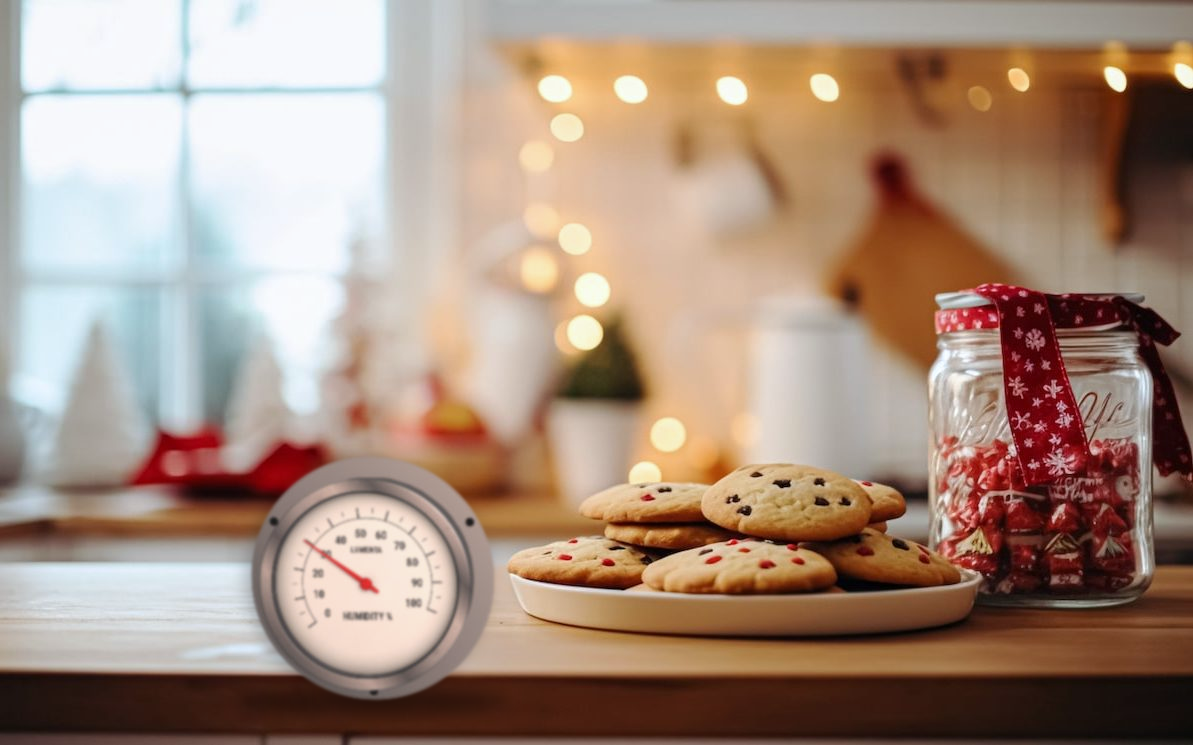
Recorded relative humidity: 30%
